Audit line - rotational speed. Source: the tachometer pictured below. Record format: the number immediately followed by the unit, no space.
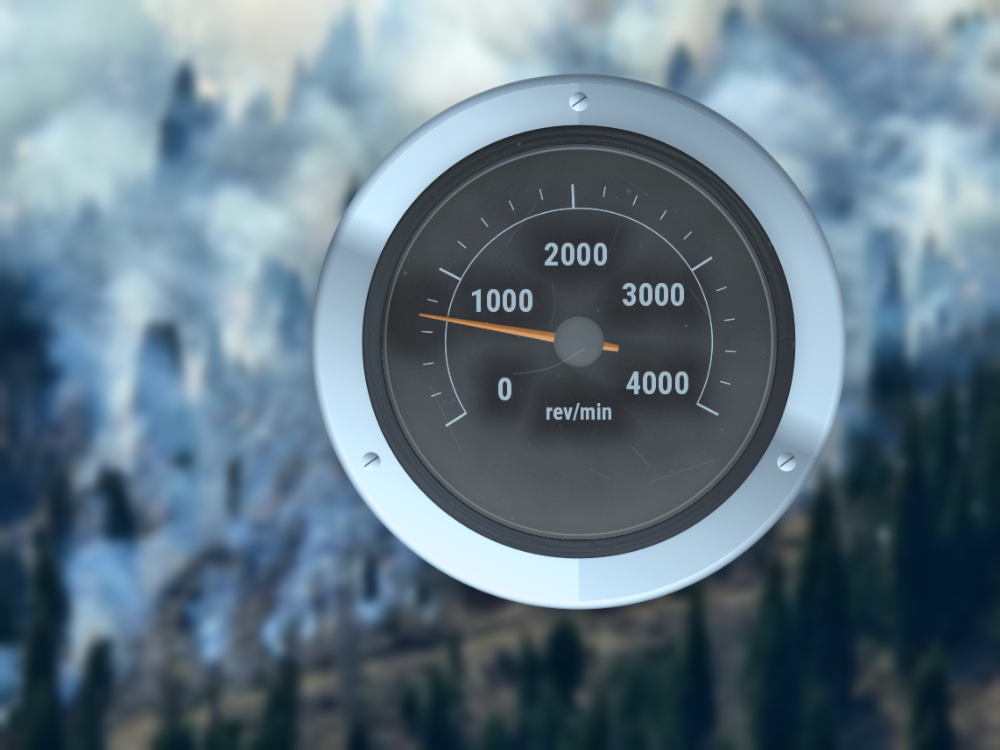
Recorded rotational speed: 700rpm
